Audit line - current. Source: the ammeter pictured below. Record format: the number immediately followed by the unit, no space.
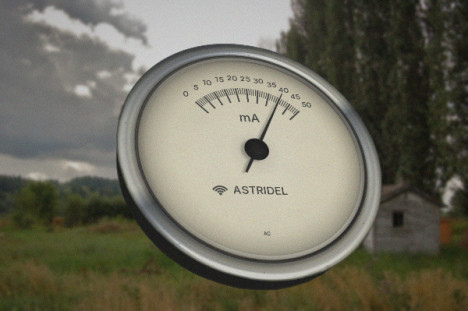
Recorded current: 40mA
